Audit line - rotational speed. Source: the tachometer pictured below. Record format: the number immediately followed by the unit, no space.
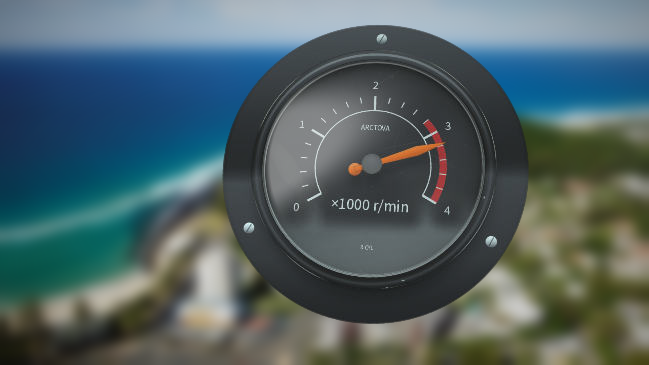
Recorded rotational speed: 3200rpm
